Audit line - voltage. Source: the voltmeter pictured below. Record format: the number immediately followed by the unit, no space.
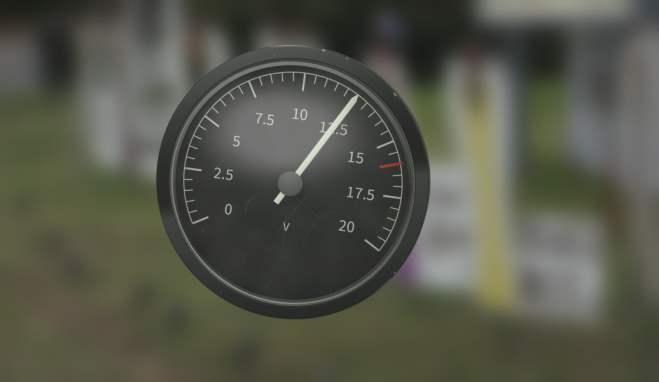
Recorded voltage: 12.5V
